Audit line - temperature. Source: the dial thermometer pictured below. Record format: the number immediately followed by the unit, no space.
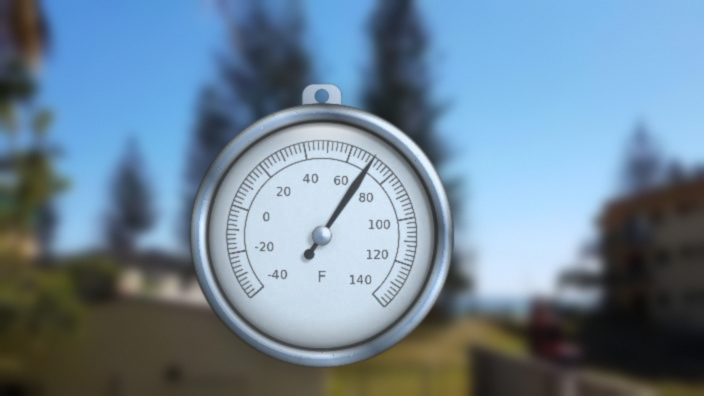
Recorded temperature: 70°F
